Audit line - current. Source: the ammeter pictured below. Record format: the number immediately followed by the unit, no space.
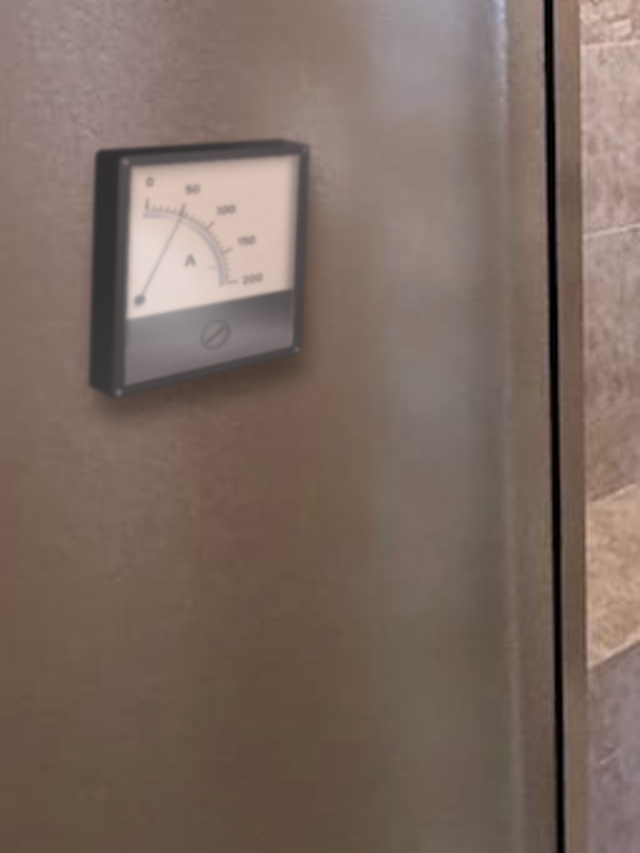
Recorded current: 50A
